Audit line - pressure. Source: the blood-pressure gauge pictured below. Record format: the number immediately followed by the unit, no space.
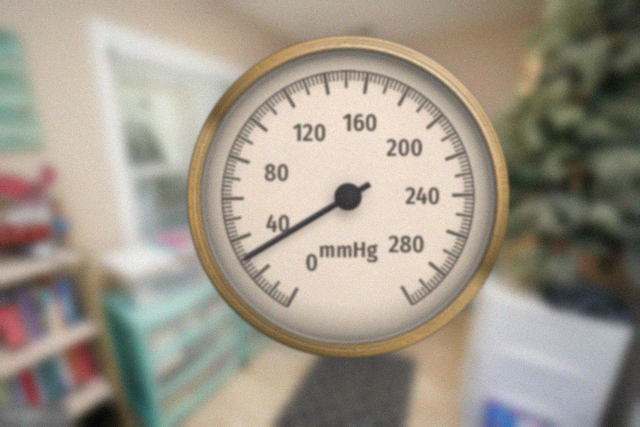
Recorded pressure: 30mmHg
